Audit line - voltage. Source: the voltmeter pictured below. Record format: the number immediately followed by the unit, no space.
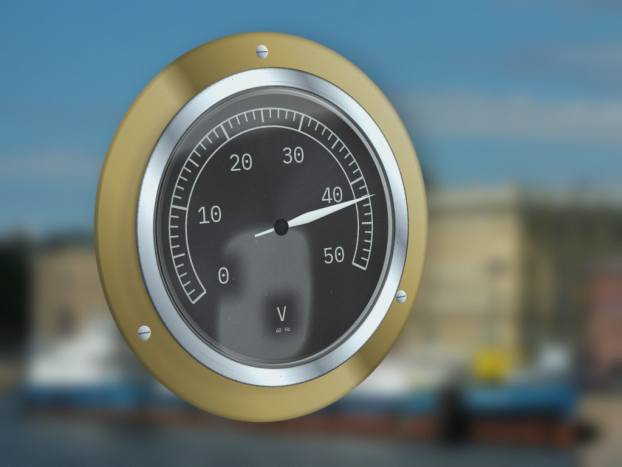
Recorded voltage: 42V
